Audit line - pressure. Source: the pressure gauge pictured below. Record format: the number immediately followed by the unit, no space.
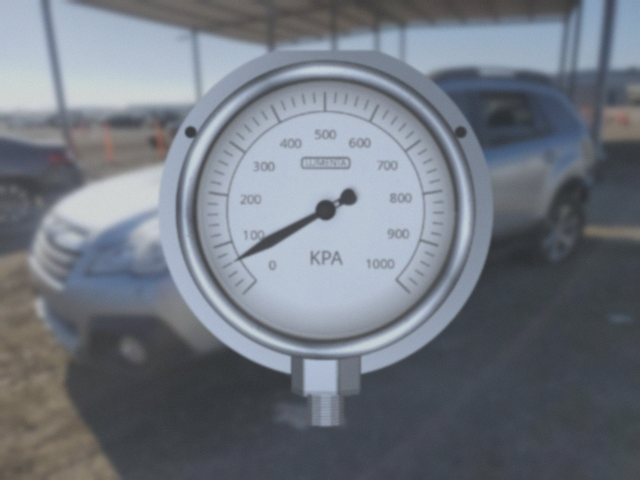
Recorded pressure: 60kPa
